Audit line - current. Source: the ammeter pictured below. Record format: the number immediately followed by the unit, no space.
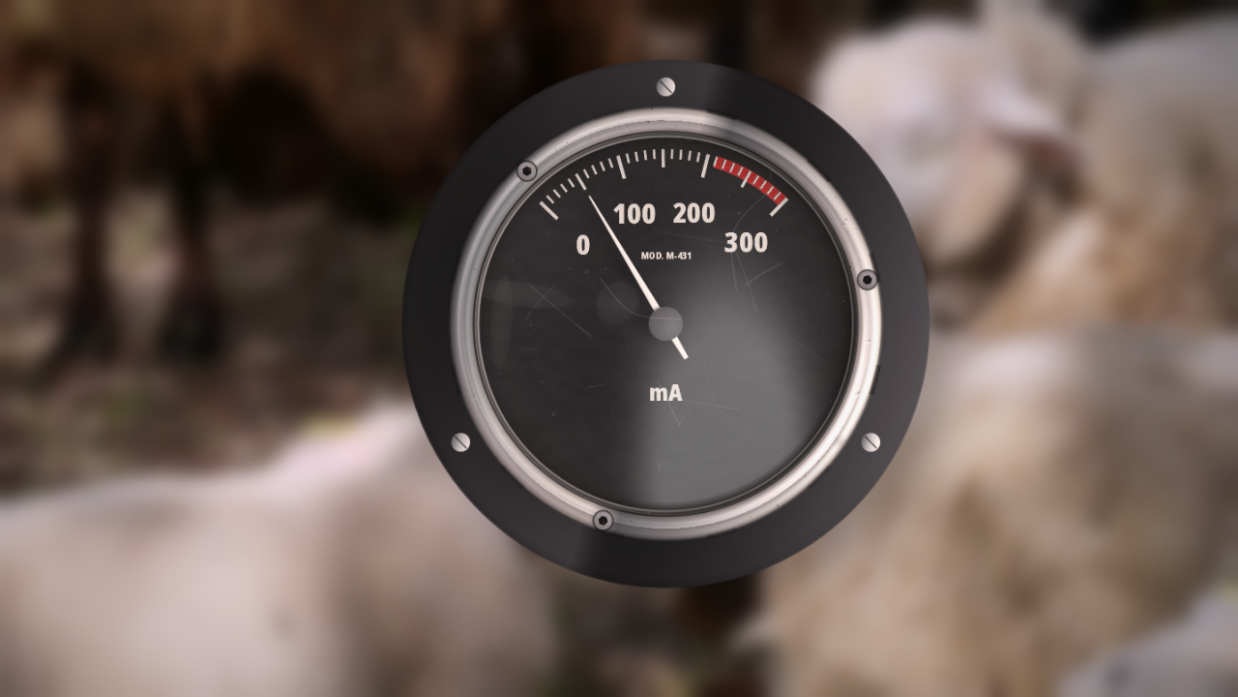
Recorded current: 50mA
